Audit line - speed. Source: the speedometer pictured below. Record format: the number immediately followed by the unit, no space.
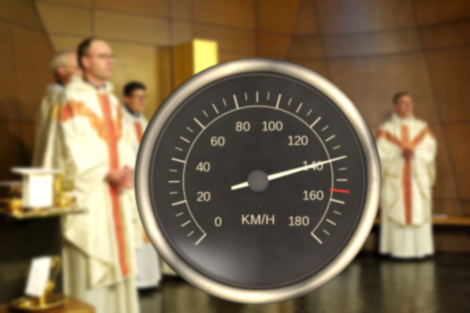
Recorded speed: 140km/h
